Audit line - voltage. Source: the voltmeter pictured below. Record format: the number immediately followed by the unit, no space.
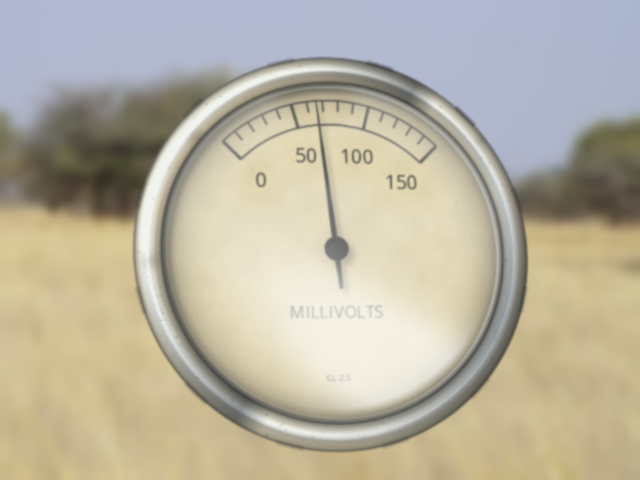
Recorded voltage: 65mV
